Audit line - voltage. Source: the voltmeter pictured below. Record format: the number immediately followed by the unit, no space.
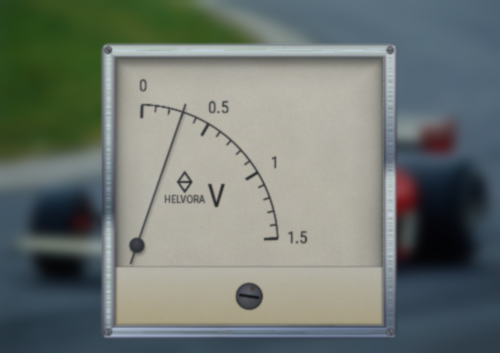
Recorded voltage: 0.3V
